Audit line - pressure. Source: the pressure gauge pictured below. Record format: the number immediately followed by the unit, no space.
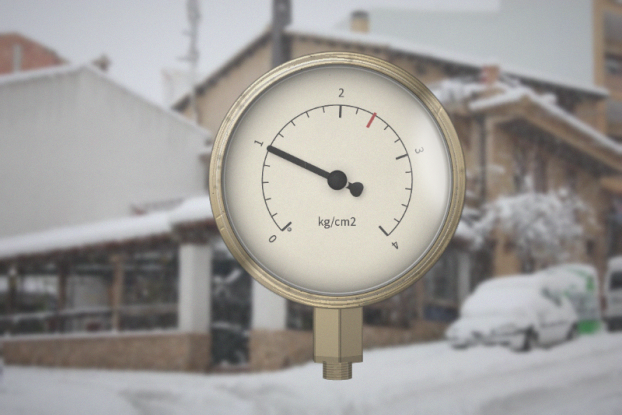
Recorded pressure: 1kg/cm²
